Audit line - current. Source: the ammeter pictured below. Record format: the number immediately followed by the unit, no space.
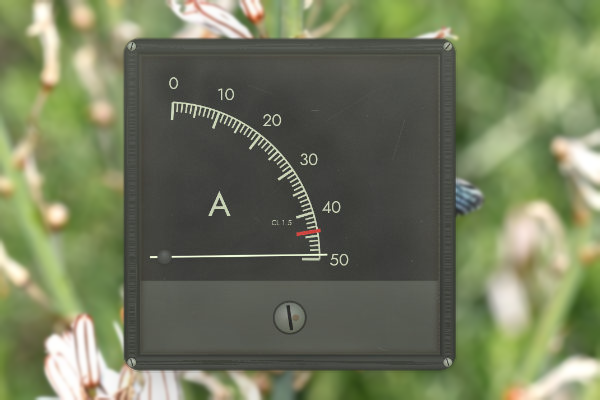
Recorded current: 49A
